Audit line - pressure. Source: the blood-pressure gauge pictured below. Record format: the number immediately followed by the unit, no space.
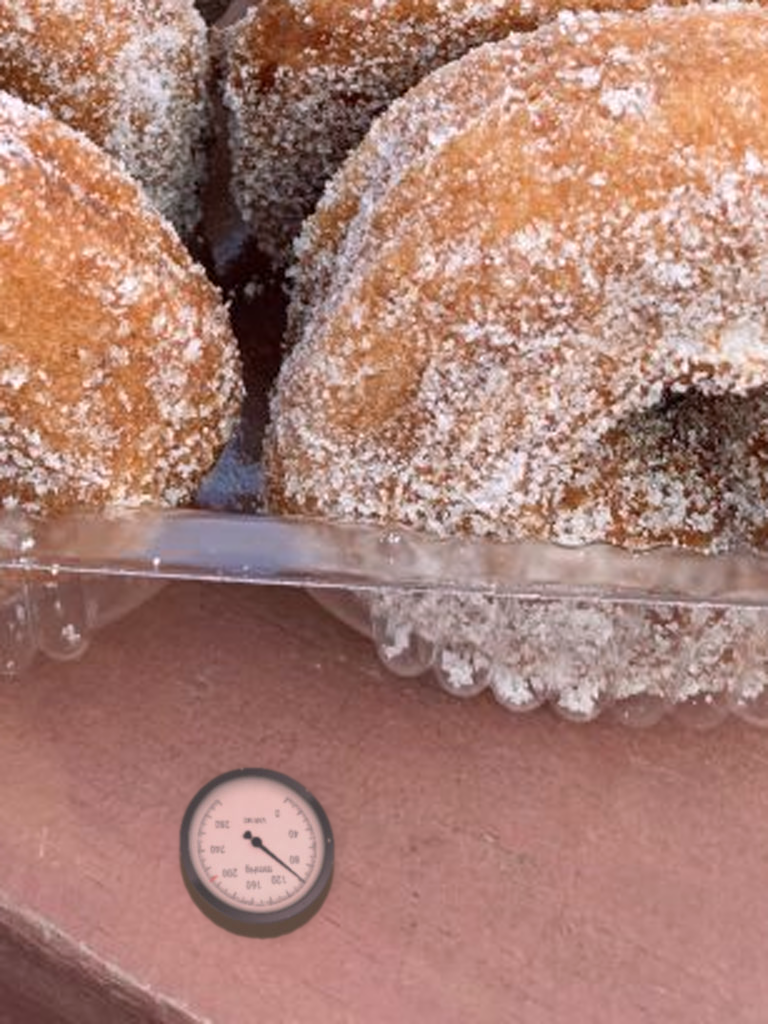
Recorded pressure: 100mmHg
